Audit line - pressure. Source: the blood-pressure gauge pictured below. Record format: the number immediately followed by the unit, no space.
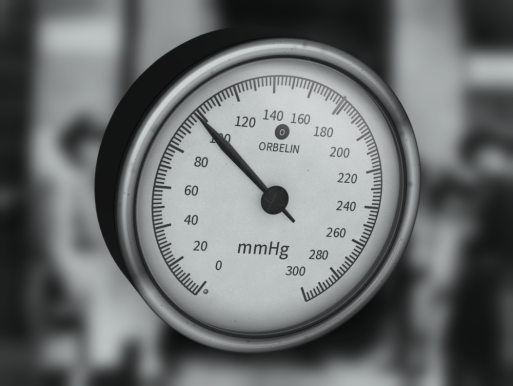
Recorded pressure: 98mmHg
